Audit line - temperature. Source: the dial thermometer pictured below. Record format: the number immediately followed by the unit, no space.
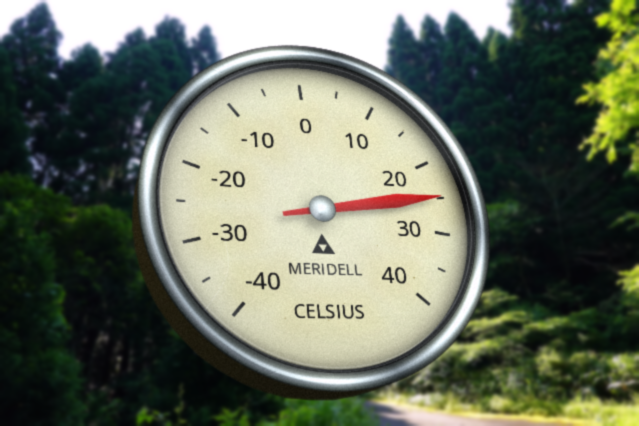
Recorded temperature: 25°C
